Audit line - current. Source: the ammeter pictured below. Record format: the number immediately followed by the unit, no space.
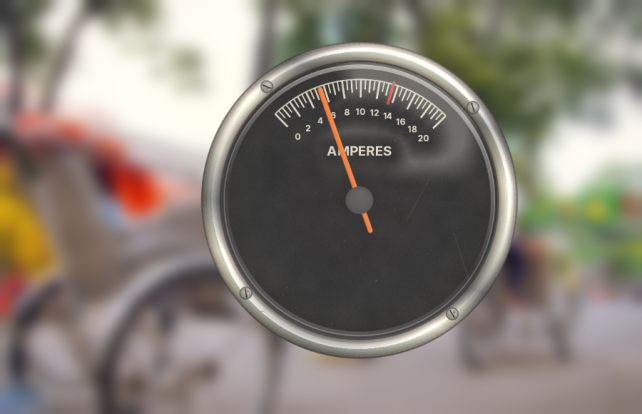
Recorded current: 5.5A
